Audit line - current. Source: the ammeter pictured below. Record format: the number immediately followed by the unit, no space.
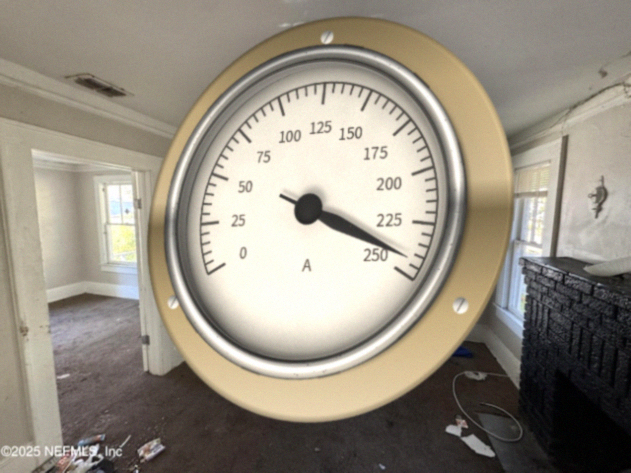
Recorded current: 242.5A
